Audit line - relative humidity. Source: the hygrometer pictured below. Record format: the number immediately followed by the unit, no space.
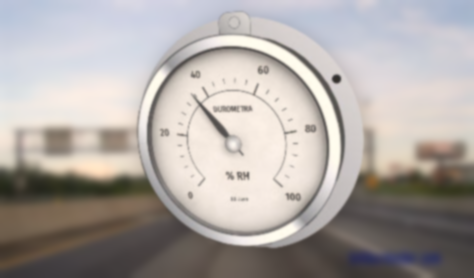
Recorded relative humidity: 36%
